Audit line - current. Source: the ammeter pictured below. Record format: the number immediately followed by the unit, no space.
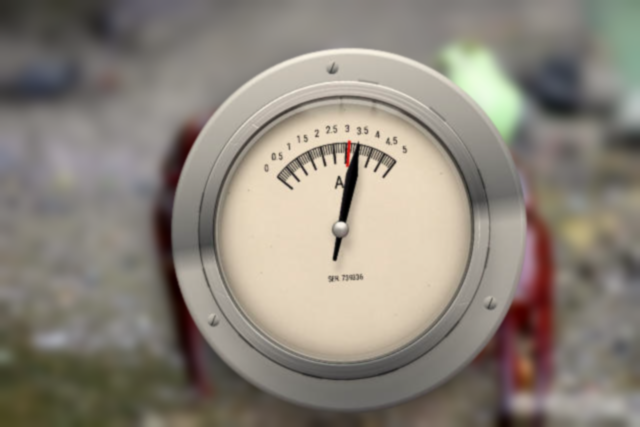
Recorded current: 3.5A
